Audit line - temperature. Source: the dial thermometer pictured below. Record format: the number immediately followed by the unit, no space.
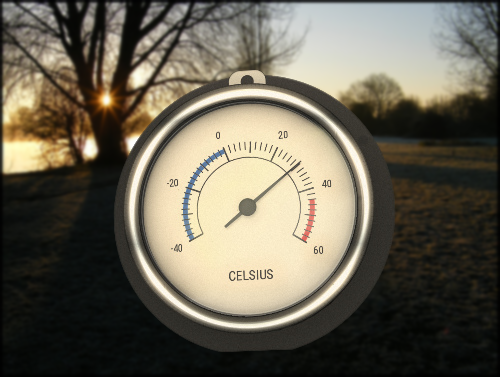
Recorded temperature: 30°C
